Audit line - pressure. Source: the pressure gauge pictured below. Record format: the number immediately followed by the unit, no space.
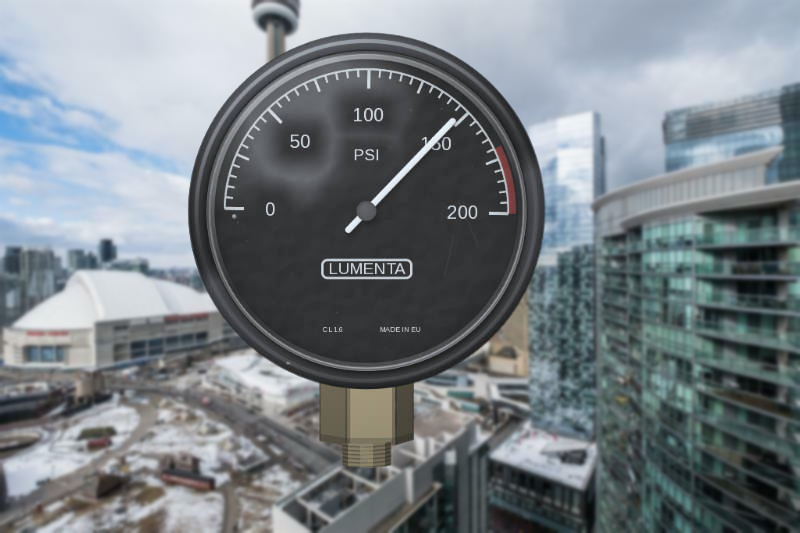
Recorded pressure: 147.5psi
